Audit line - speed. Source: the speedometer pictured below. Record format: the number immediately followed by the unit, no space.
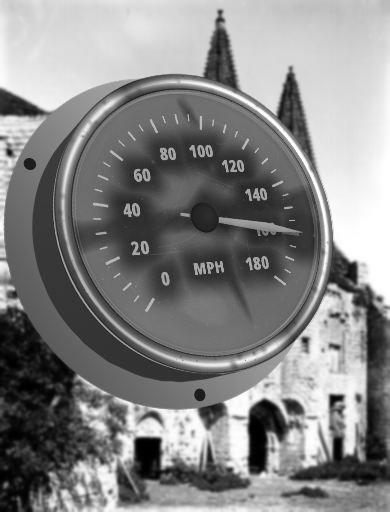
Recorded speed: 160mph
